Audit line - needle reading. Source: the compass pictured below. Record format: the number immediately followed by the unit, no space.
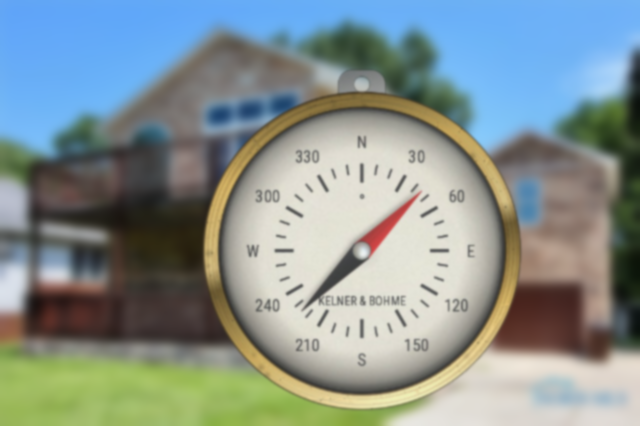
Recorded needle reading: 45°
